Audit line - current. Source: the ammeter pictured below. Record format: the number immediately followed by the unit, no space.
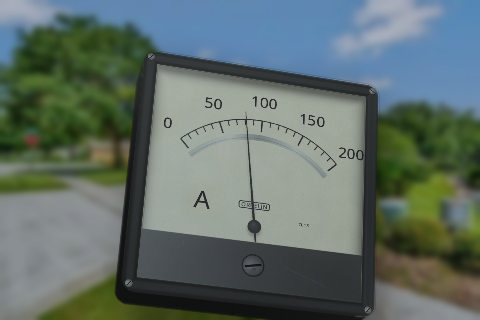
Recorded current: 80A
